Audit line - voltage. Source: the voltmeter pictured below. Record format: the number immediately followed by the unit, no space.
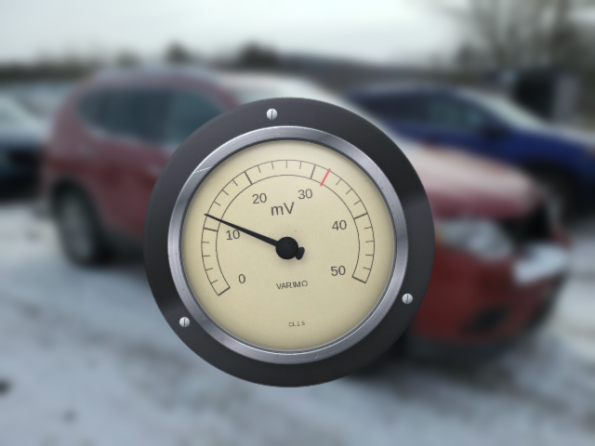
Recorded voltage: 12mV
